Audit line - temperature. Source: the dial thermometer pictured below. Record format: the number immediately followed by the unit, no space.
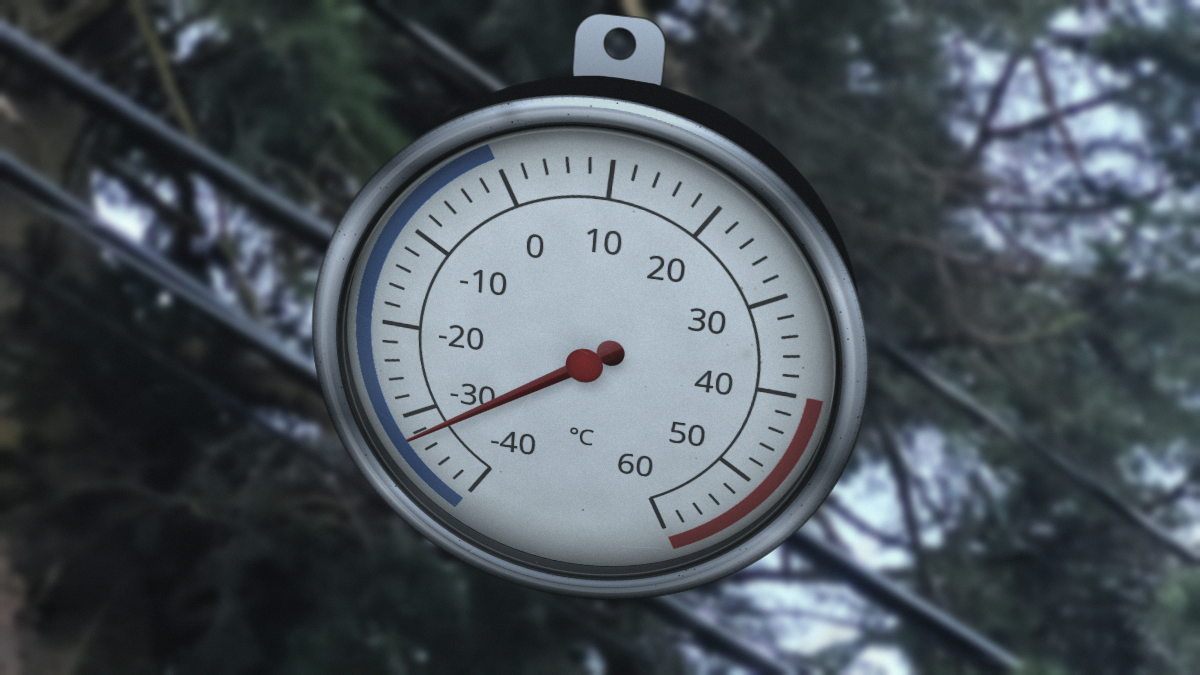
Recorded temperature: -32°C
